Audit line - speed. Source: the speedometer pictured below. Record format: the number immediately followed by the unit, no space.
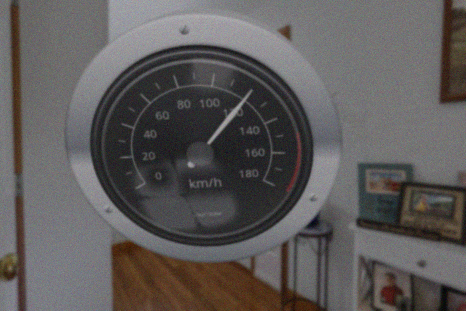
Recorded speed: 120km/h
